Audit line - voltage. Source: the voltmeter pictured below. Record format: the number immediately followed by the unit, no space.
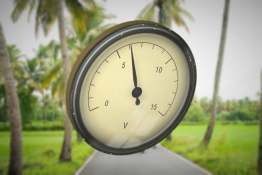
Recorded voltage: 6V
